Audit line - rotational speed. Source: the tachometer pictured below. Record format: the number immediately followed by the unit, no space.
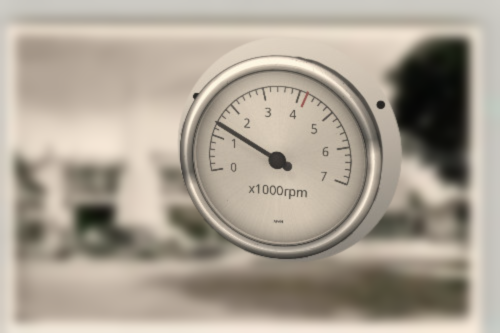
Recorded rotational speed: 1400rpm
